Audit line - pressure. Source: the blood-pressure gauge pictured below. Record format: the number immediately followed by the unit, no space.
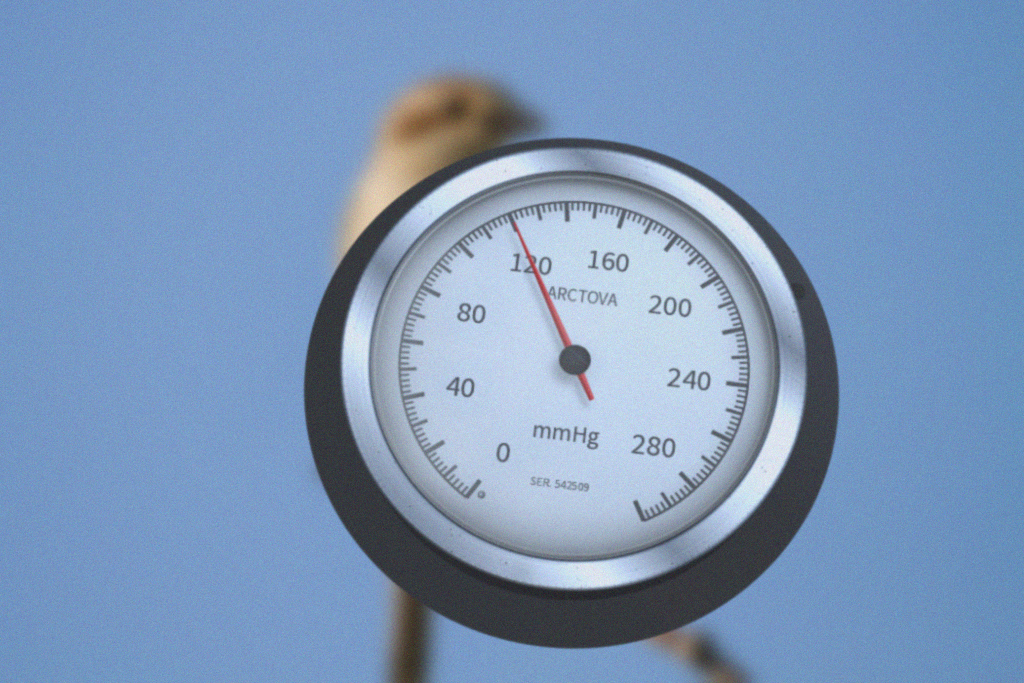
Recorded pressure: 120mmHg
